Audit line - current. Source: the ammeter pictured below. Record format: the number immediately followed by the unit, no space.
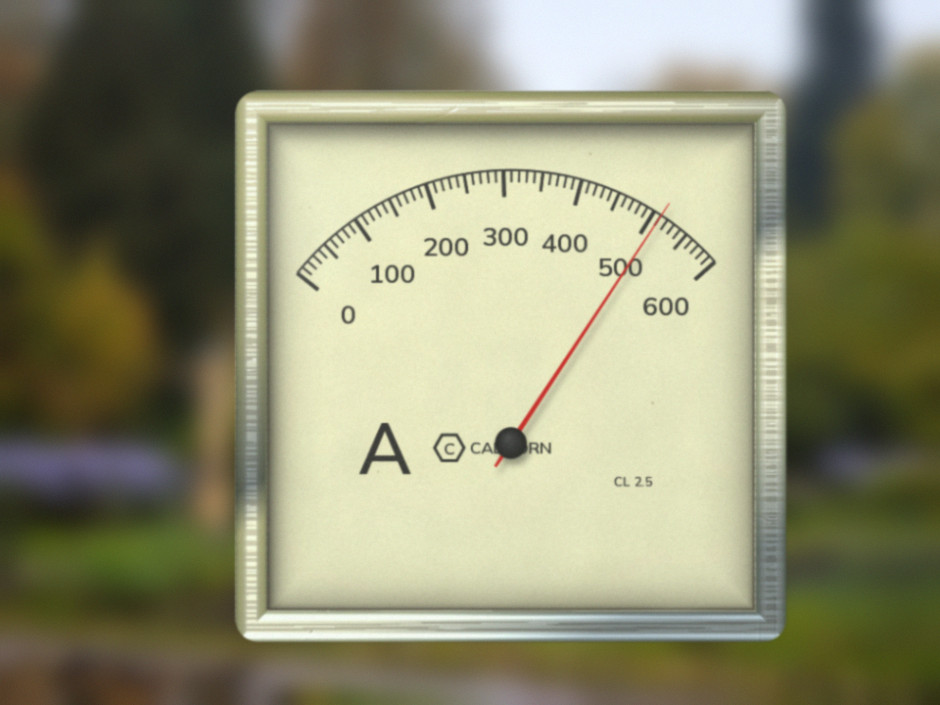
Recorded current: 510A
